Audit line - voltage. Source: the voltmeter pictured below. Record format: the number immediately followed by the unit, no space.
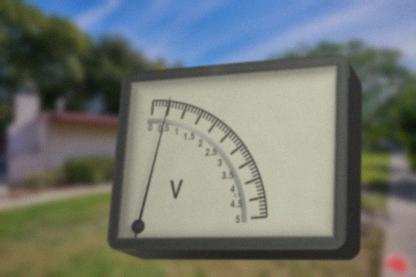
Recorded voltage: 0.5V
